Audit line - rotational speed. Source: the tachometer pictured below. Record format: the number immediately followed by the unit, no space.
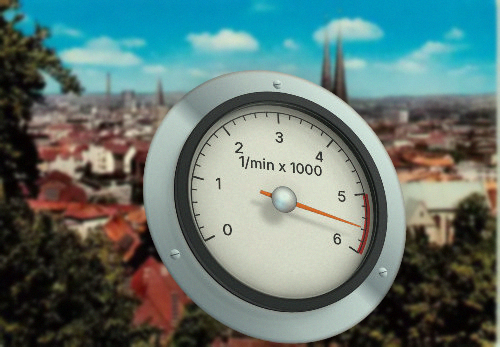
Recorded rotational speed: 5600rpm
